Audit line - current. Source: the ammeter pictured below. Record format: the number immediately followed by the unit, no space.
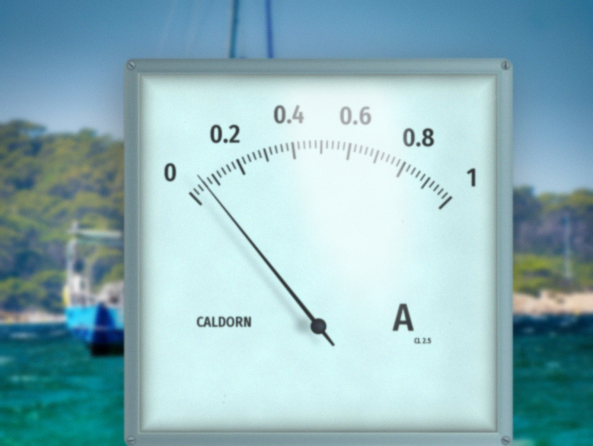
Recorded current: 0.06A
